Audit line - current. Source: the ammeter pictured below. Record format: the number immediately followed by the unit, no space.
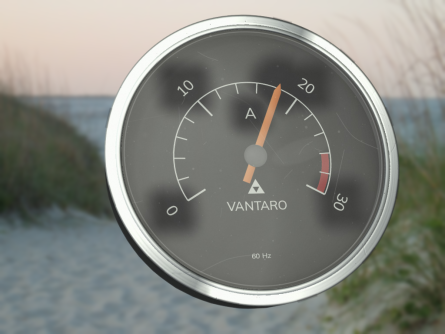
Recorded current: 18A
